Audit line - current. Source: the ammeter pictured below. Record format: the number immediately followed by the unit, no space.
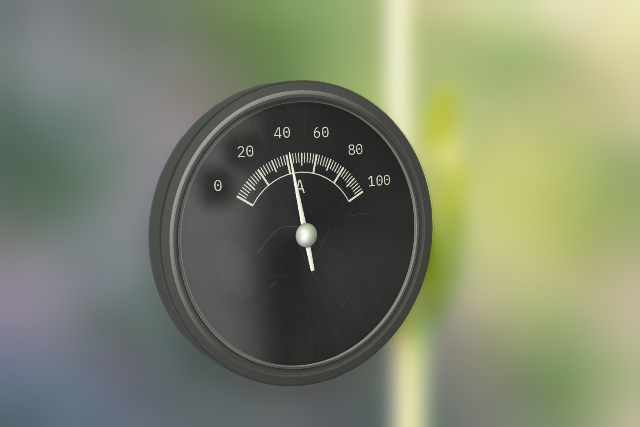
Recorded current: 40A
